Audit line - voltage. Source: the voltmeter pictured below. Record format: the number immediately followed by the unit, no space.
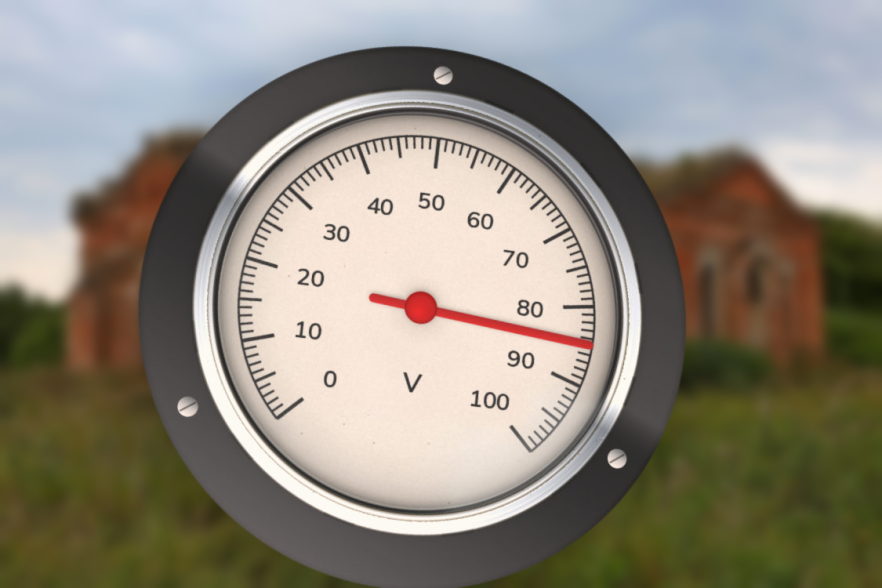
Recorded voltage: 85V
